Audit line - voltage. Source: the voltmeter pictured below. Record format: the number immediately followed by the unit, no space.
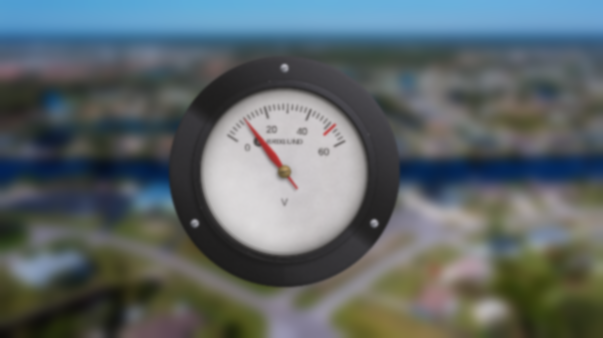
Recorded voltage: 10V
